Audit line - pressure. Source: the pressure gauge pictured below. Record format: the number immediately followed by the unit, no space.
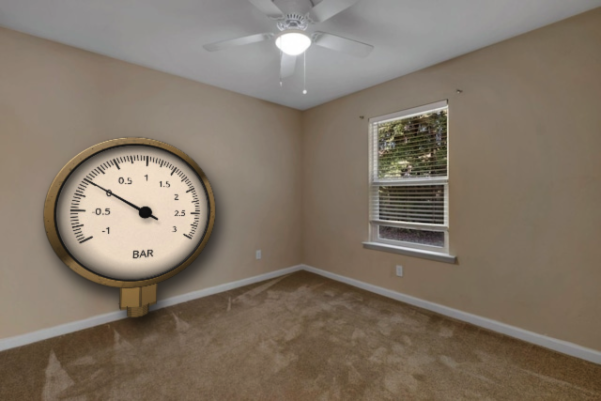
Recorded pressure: 0bar
